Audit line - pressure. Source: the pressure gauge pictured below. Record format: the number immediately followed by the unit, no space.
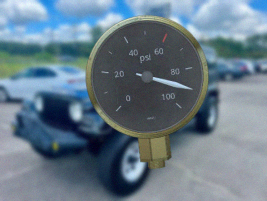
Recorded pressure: 90psi
